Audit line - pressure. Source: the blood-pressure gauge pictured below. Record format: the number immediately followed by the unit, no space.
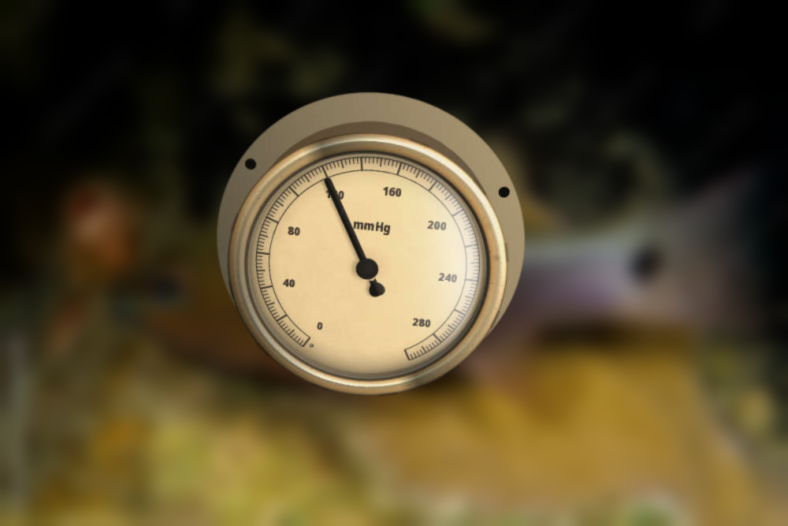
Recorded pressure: 120mmHg
